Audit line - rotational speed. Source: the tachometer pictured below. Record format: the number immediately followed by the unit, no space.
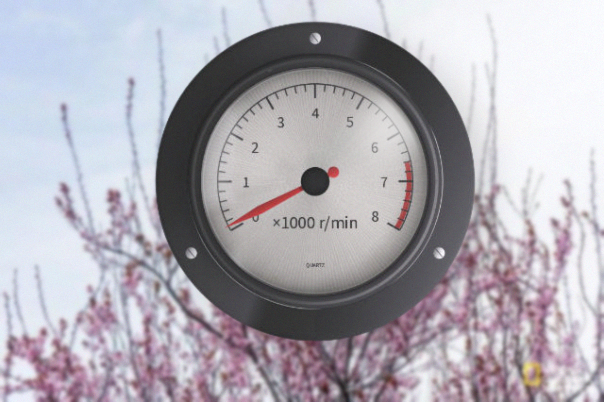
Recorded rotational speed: 100rpm
